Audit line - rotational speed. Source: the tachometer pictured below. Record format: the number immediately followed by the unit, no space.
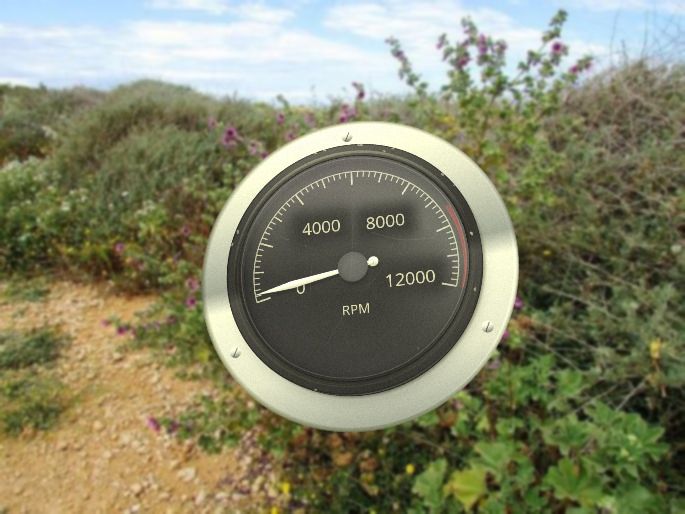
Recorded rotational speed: 200rpm
